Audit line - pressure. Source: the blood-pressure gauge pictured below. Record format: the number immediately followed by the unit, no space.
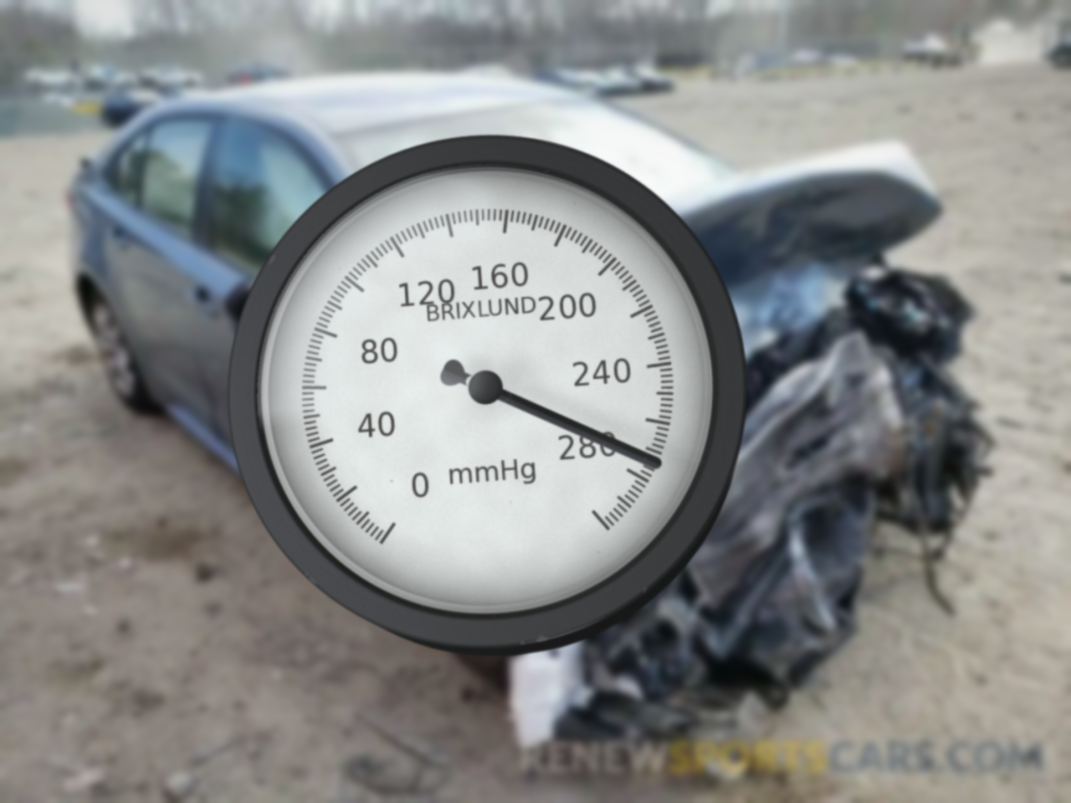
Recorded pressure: 274mmHg
